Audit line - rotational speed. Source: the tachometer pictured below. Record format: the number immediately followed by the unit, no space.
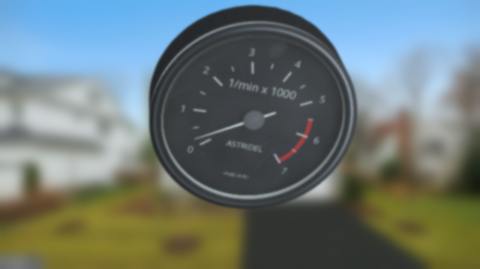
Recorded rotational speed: 250rpm
